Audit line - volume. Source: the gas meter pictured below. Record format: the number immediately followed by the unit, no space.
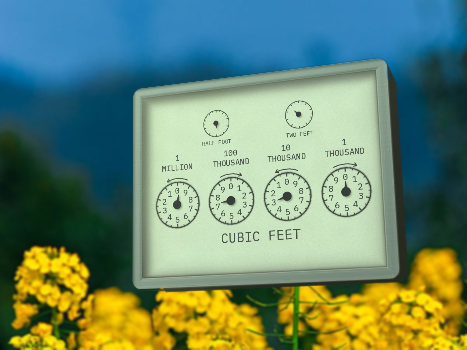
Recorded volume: 973000ft³
